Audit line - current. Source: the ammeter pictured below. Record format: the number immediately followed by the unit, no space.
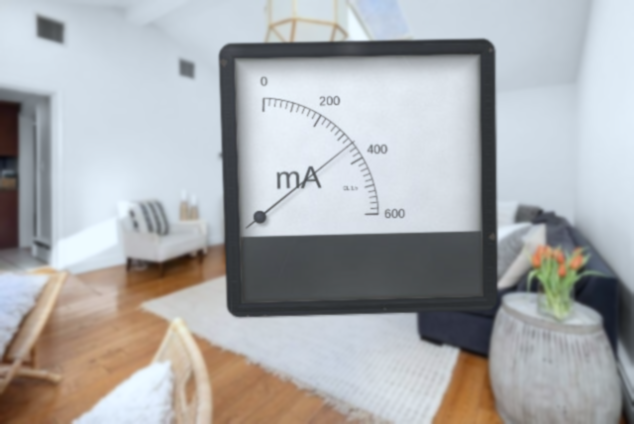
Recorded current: 340mA
